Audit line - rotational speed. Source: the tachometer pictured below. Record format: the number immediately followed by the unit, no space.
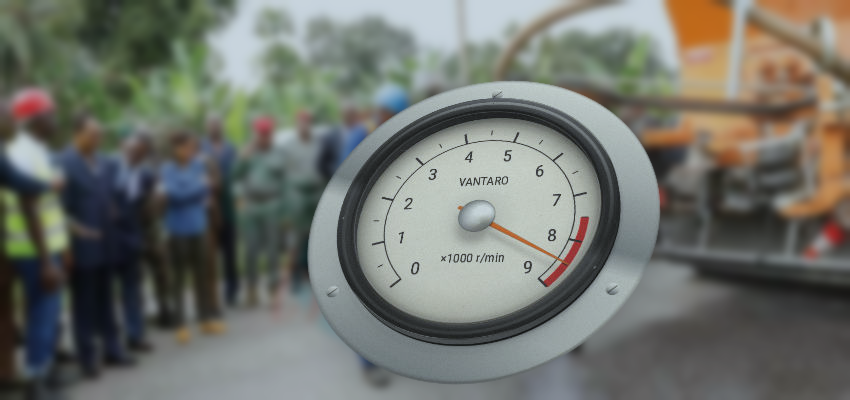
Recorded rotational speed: 8500rpm
